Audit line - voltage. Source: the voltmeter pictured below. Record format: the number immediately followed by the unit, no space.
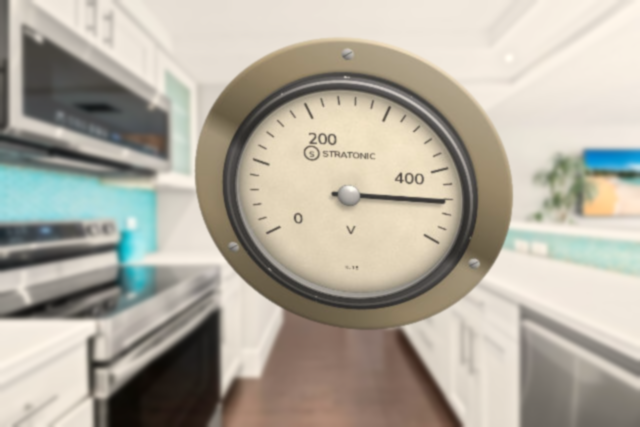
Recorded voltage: 440V
